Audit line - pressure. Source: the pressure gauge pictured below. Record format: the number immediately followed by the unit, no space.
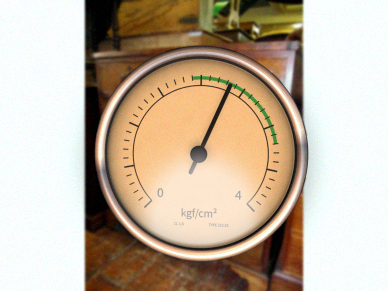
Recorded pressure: 2.35kg/cm²
